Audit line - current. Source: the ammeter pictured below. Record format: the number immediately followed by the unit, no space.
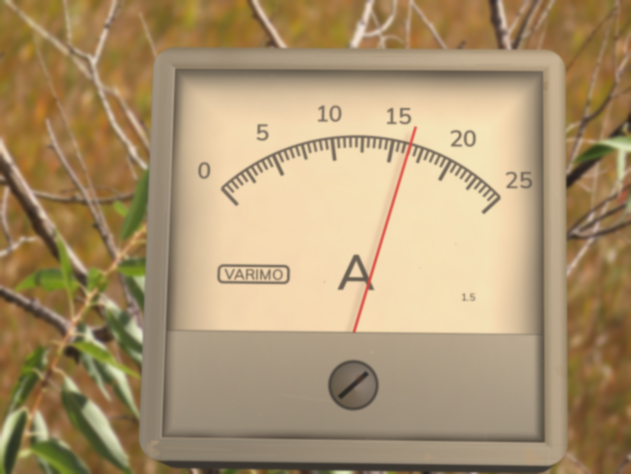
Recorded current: 16.5A
